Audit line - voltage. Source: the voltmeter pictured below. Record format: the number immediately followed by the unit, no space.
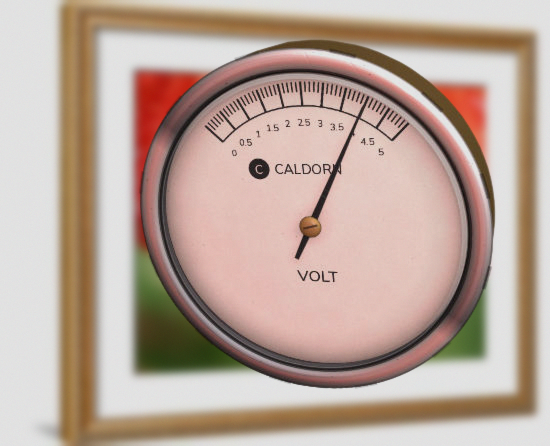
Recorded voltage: 4V
